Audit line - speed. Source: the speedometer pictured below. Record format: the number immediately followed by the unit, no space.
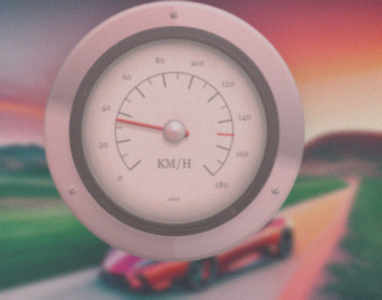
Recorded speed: 35km/h
